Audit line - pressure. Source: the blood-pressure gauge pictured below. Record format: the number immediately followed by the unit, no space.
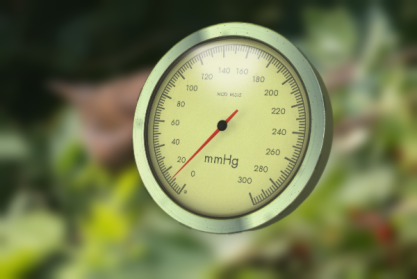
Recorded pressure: 10mmHg
